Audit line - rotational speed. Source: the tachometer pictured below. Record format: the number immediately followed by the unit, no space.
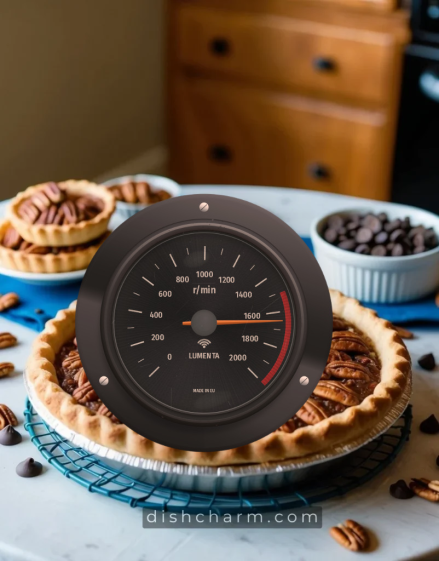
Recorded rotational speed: 1650rpm
